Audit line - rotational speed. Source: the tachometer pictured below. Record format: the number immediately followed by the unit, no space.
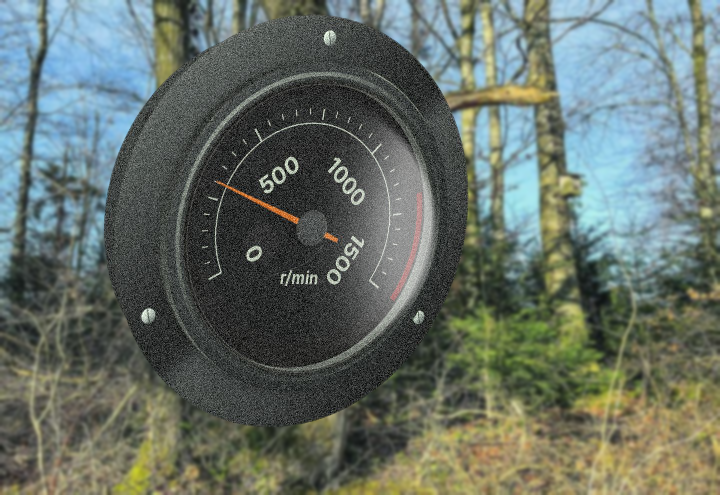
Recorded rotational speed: 300rpm
